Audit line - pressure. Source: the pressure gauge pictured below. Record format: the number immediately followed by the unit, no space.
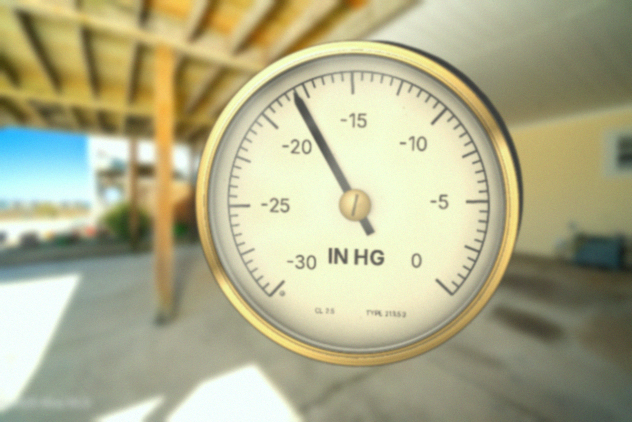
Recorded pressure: -18inHg
